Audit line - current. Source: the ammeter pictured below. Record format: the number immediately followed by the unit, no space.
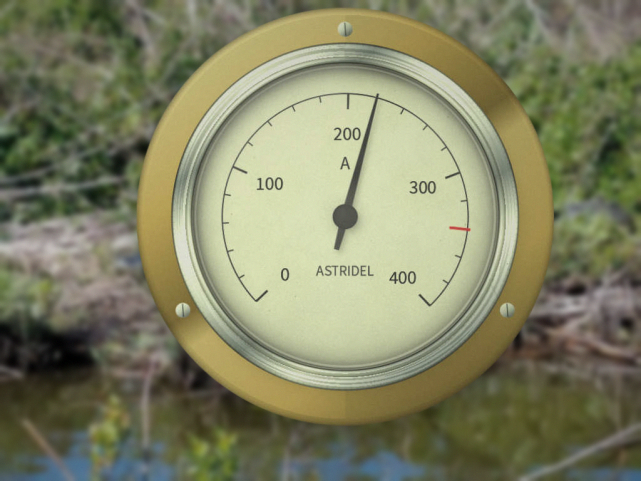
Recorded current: 220A
